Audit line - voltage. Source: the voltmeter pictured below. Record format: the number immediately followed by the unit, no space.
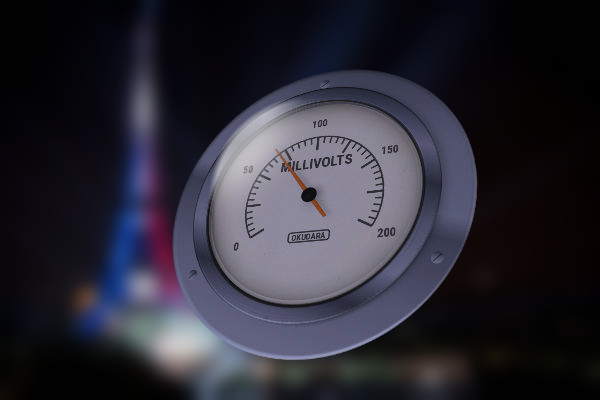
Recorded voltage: 70mV
